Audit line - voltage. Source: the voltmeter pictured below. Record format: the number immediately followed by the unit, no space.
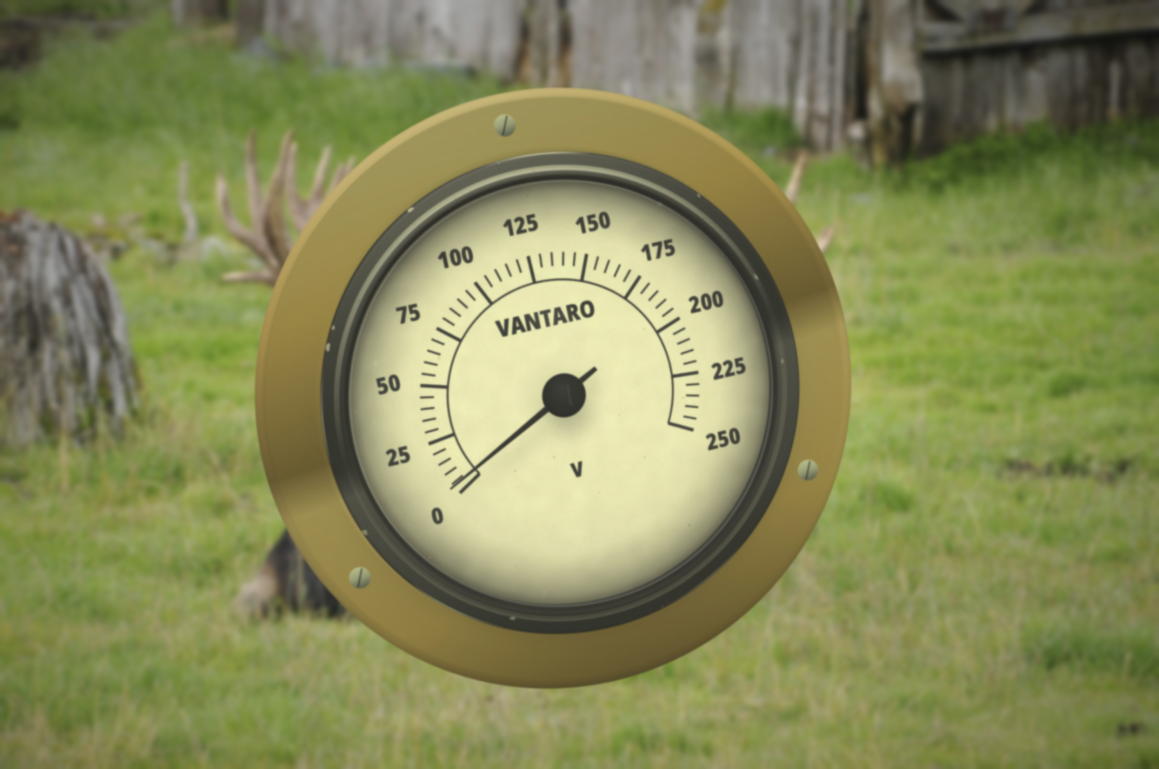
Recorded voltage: 5V
